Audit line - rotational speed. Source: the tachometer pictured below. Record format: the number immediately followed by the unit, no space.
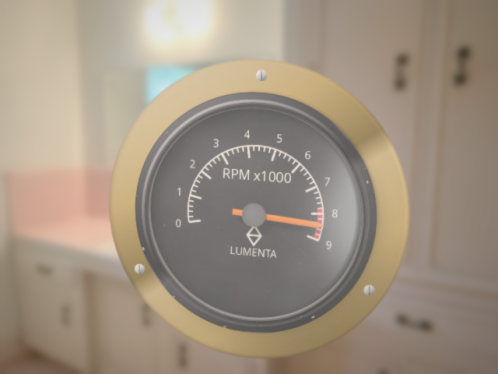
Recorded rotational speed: 8400rpm
